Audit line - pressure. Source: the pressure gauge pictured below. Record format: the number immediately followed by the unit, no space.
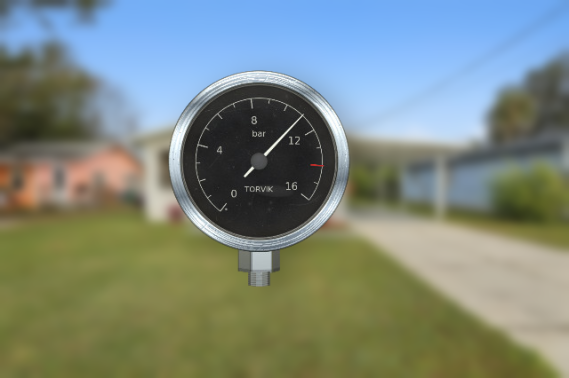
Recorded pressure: 11bar
